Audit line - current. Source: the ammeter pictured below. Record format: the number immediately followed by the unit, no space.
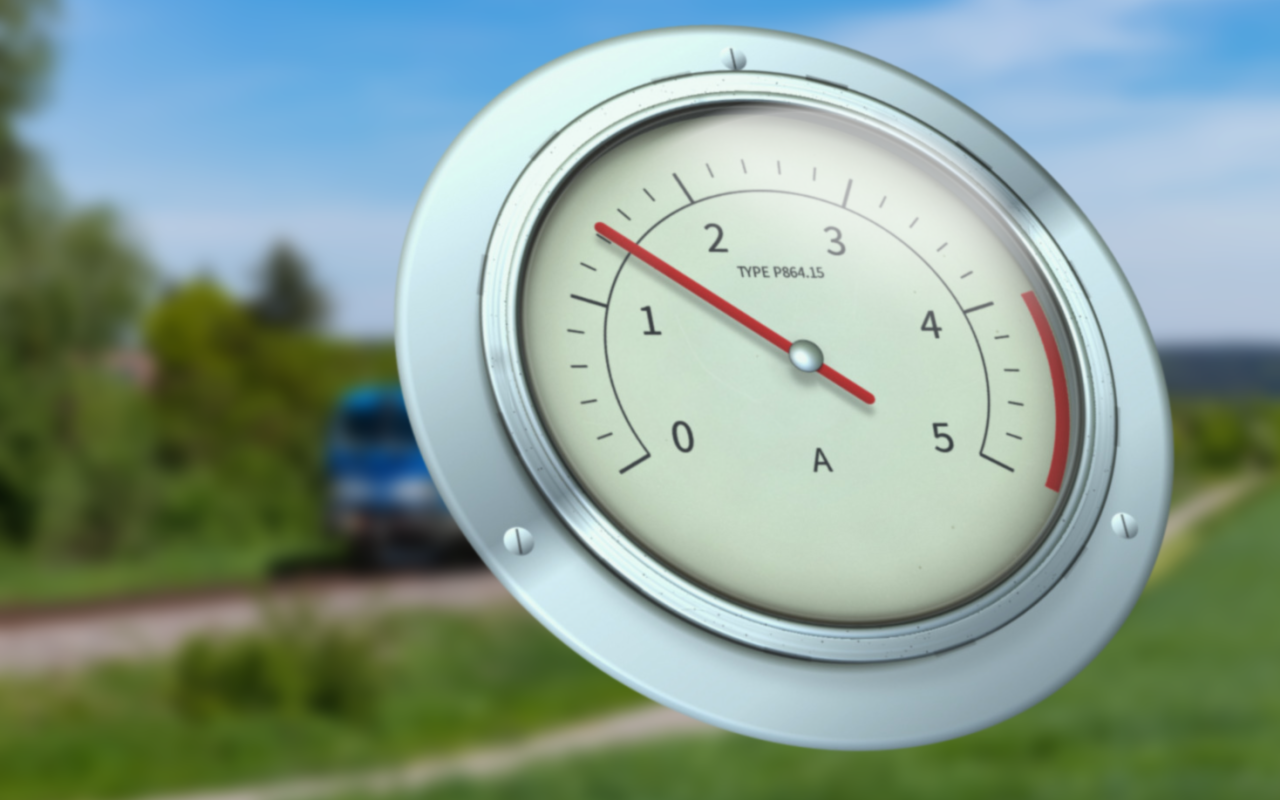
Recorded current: 1.4A
